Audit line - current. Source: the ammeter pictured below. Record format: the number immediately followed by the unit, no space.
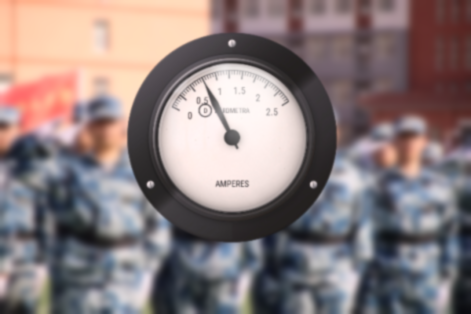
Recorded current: 0.75A
